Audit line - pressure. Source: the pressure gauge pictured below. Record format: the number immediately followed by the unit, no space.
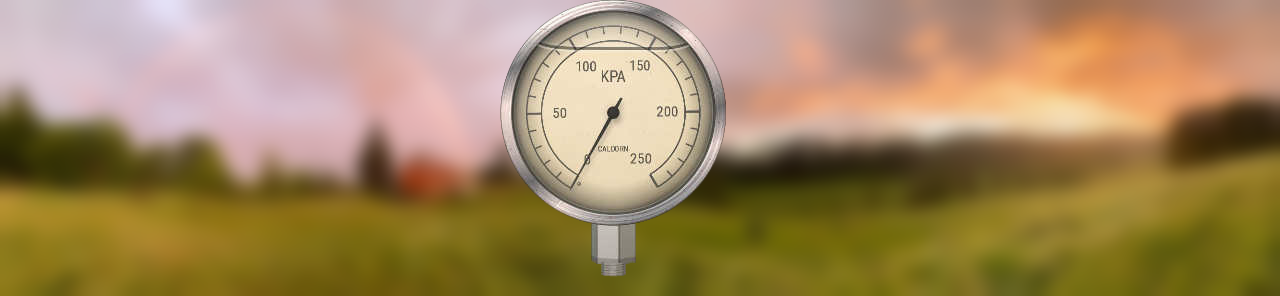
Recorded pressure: 0kPa
